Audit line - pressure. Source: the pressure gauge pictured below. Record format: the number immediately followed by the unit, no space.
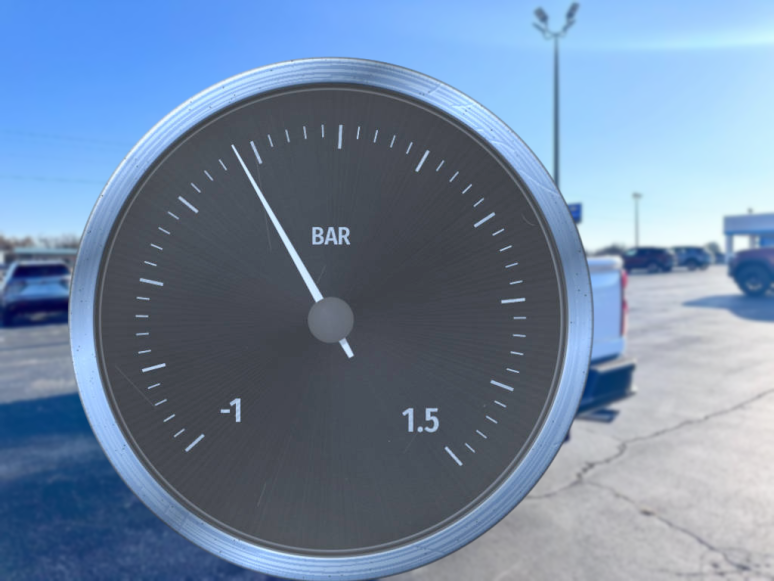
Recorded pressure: -0.05bar
